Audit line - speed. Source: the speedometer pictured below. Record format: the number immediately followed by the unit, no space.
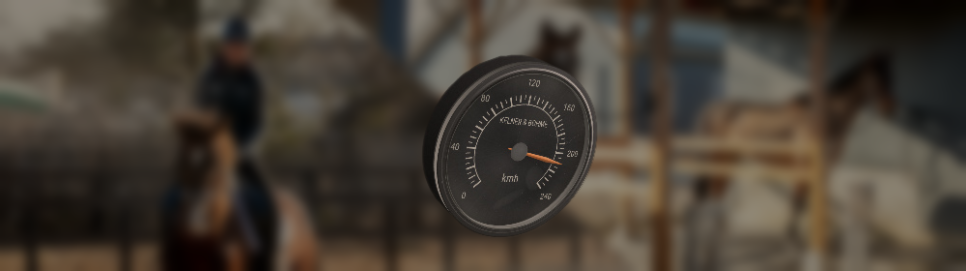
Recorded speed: 210km/h
